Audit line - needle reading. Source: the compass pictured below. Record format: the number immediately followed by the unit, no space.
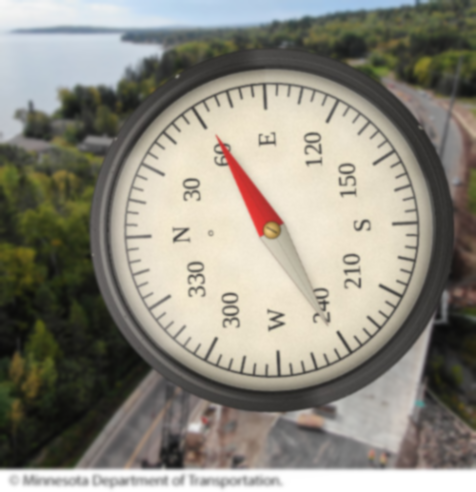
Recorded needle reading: 62.5°
